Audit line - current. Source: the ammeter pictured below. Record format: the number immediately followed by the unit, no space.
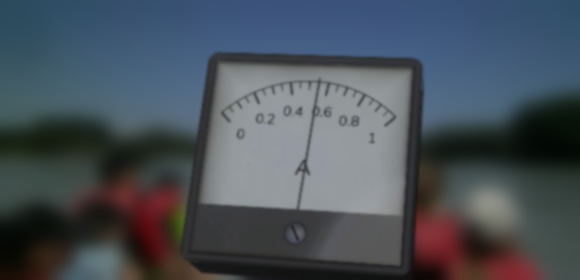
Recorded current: 0.55A
